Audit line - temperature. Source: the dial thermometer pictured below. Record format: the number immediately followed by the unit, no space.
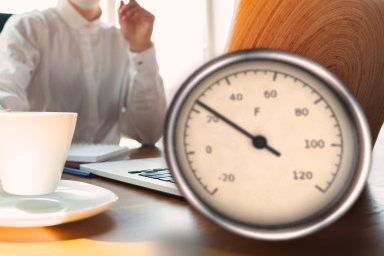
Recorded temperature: 24°F
